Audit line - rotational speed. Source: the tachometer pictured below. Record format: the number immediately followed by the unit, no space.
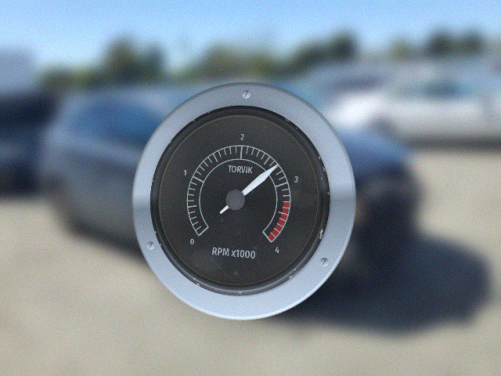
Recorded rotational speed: 2700rpm
